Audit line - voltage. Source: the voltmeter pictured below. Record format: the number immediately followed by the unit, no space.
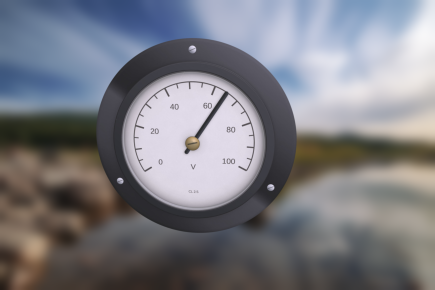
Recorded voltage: 65V
